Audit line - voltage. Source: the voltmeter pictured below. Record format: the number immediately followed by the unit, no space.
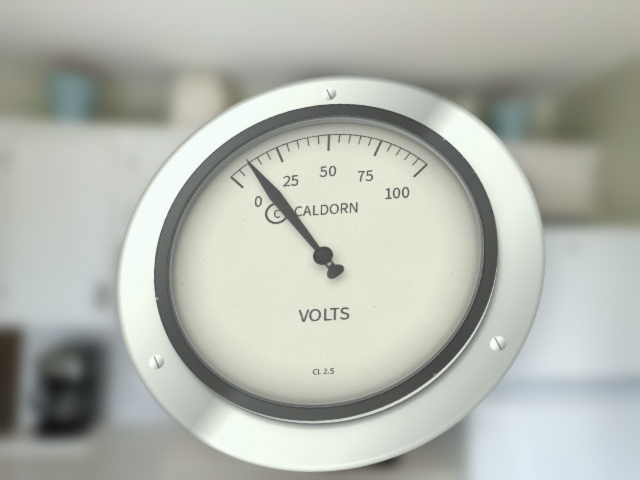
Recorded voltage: 10V
